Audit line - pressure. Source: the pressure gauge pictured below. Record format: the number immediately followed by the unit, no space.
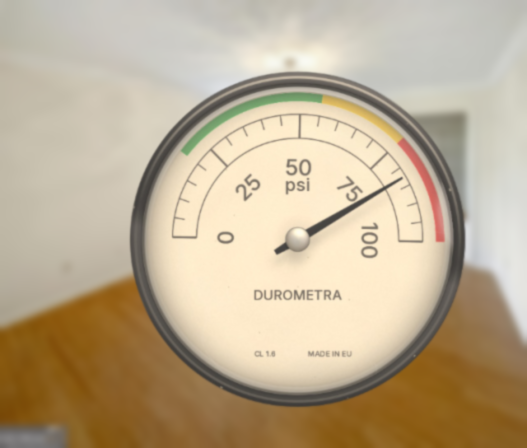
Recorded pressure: 82.5psi
